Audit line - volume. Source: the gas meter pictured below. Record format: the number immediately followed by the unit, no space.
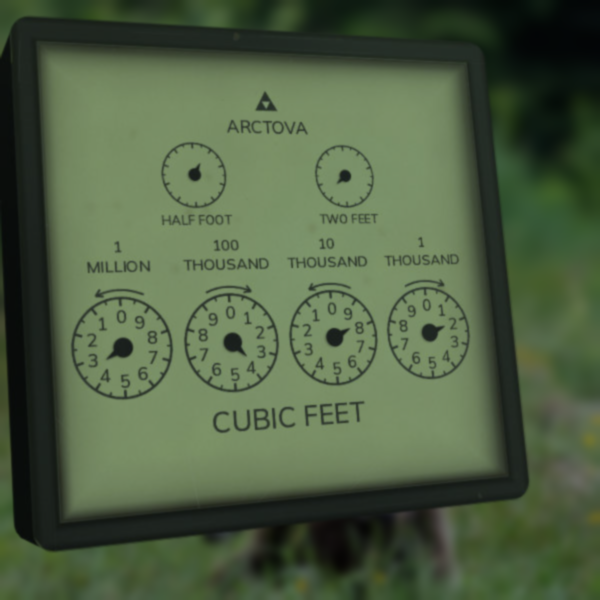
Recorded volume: 338200ft³
